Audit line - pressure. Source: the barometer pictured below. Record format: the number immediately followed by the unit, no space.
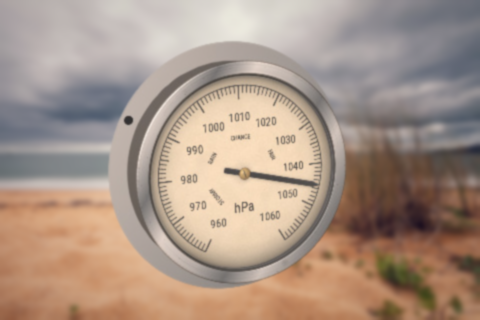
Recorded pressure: 1045hPa
